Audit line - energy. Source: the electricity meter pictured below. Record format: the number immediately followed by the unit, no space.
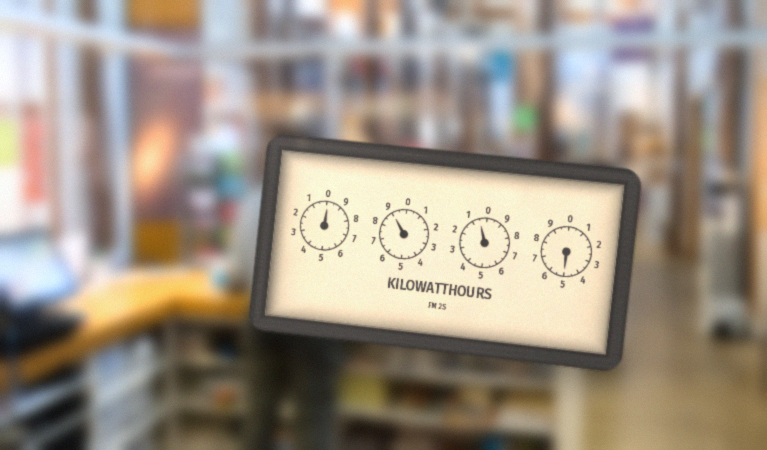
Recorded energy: 9905kWh
